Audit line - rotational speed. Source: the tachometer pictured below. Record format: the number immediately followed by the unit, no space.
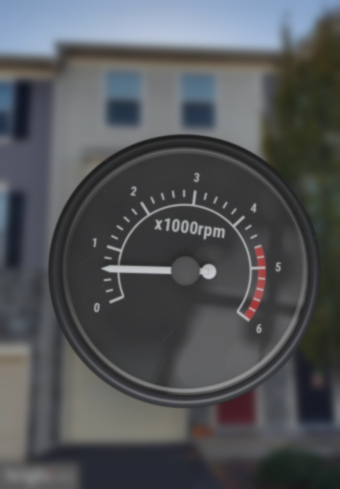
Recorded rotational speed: 600rpm
